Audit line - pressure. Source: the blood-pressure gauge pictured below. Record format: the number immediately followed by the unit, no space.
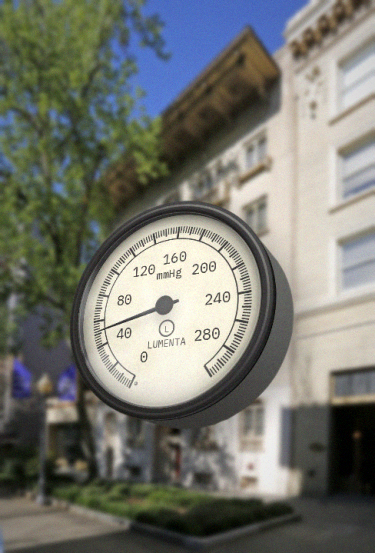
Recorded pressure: 50mmHg
